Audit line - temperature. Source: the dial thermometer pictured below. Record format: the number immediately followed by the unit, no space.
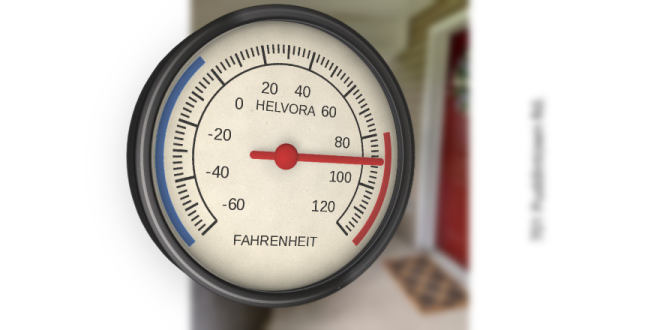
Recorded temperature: 90°F
